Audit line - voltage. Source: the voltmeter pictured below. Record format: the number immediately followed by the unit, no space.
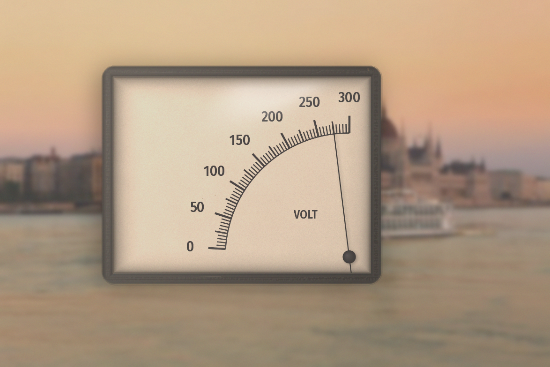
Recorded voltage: 275V
